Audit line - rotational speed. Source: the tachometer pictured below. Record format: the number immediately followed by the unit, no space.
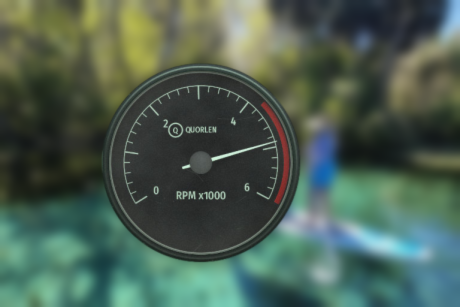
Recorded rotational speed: 4900rpm
